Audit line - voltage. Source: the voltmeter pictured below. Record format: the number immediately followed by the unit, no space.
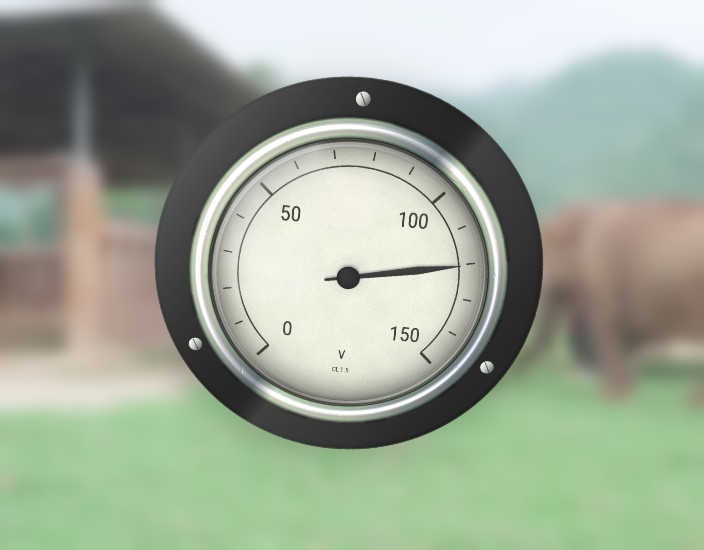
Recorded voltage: 120V
